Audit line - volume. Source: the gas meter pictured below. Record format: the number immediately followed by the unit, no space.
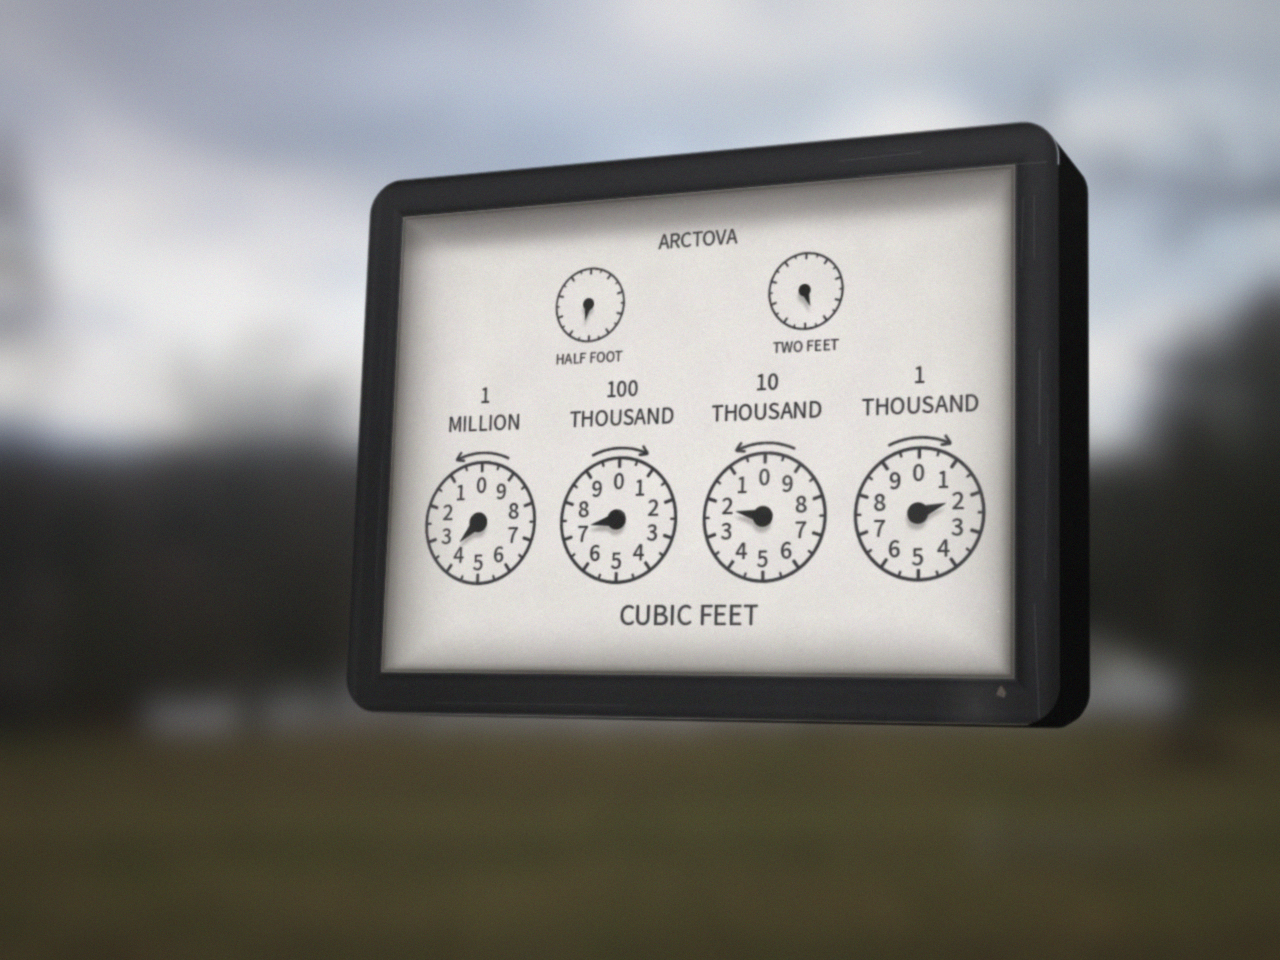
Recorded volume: 372200ft³
